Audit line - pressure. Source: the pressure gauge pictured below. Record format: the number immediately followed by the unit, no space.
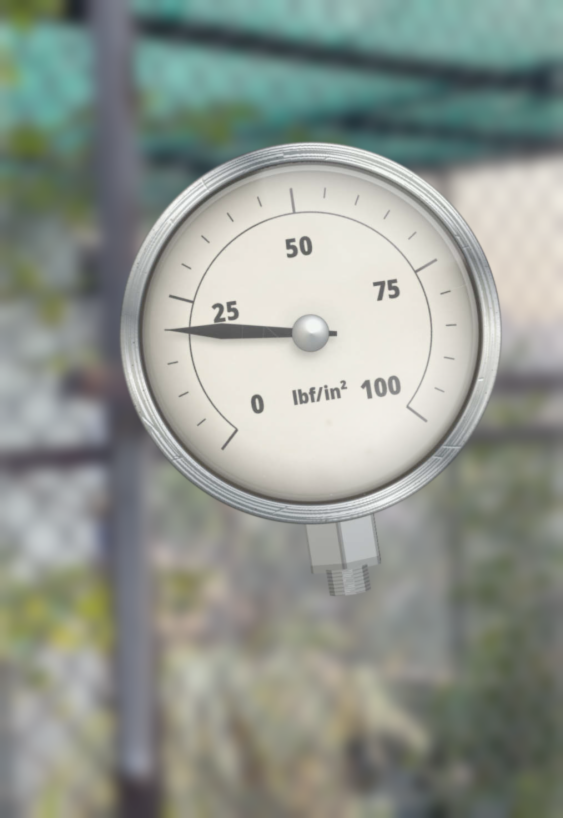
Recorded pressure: 20psi
